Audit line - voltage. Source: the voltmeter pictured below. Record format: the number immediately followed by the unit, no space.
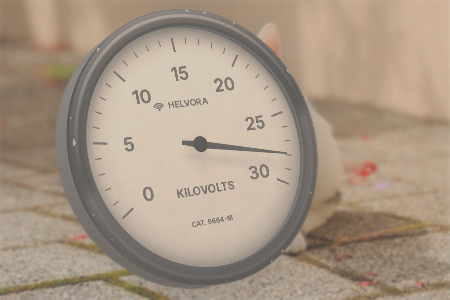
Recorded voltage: 28kV
